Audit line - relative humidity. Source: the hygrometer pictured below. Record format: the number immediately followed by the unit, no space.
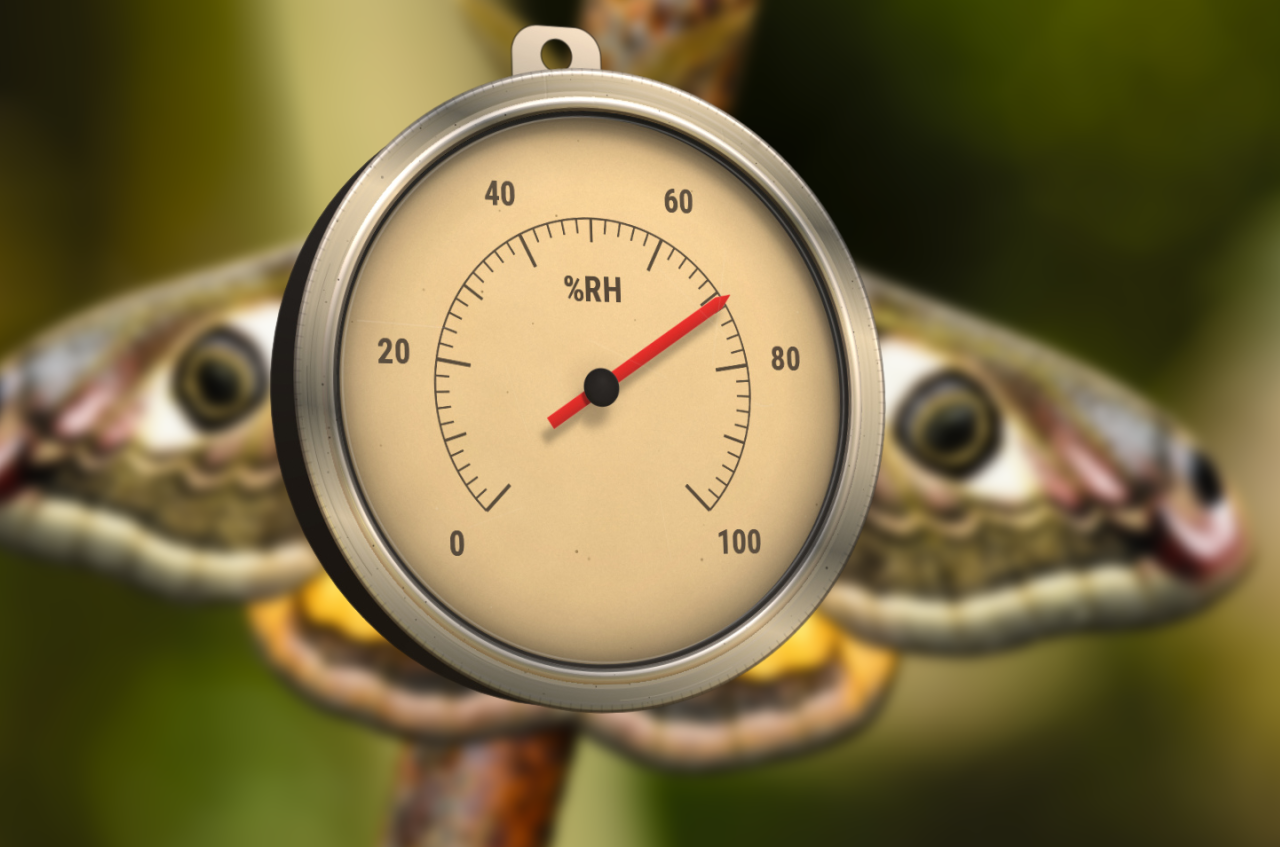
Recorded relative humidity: 71%
